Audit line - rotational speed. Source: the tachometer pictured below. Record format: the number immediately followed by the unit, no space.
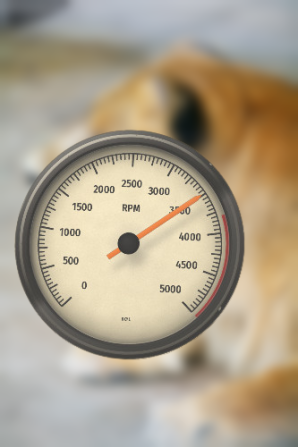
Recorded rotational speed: 3500rpm
